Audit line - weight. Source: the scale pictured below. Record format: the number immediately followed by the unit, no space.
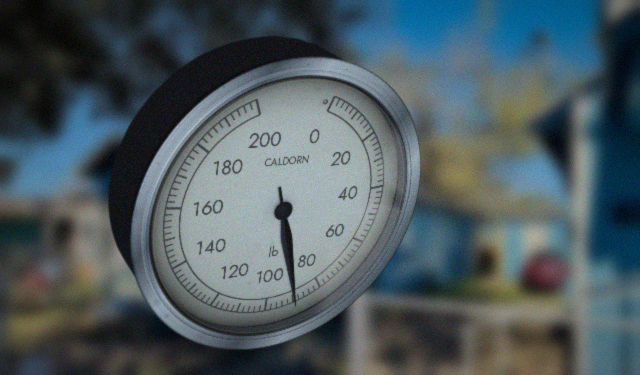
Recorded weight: 90lb
